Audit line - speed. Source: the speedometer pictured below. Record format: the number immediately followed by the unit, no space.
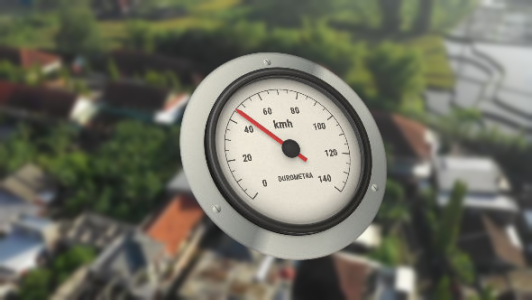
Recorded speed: 45km/h
